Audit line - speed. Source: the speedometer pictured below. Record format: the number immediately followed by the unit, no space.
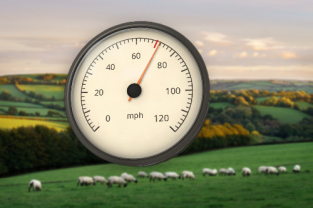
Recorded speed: 72mph
